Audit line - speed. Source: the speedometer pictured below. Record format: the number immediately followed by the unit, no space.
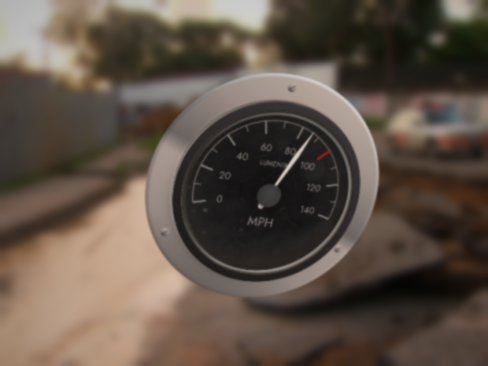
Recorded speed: 85mph
